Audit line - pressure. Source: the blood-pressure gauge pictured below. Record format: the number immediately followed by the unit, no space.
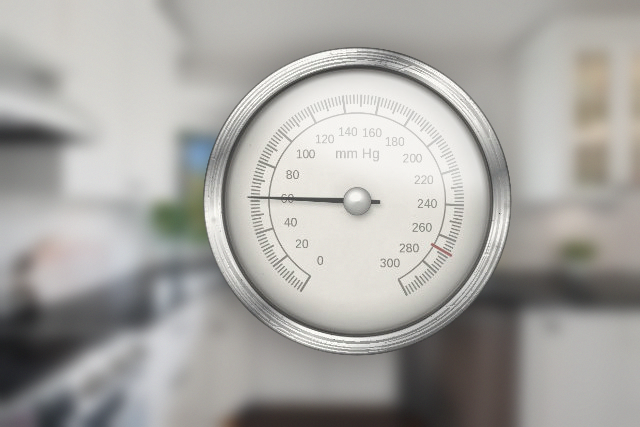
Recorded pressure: 60mmHg
